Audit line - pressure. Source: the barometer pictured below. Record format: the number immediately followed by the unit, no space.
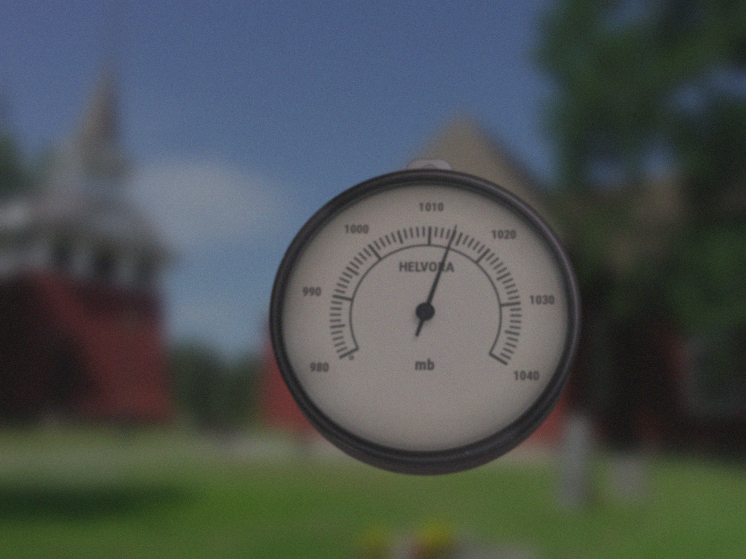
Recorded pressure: 1014mbar
